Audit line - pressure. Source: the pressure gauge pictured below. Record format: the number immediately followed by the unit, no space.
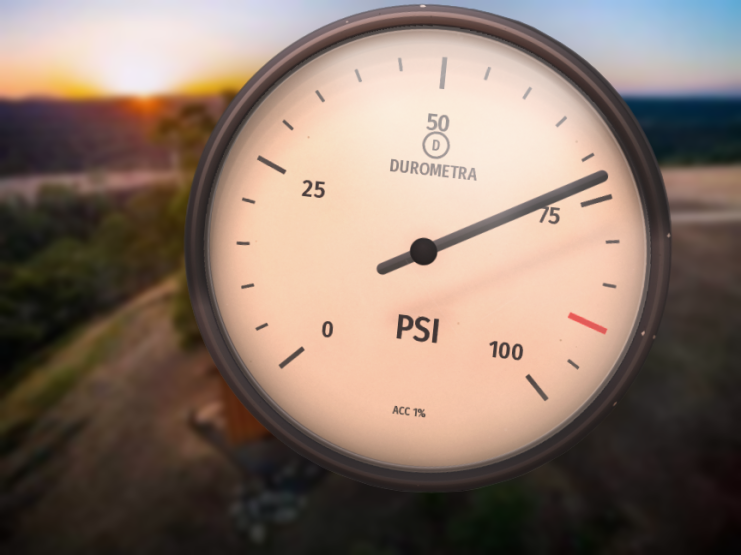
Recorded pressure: 72.5psi
